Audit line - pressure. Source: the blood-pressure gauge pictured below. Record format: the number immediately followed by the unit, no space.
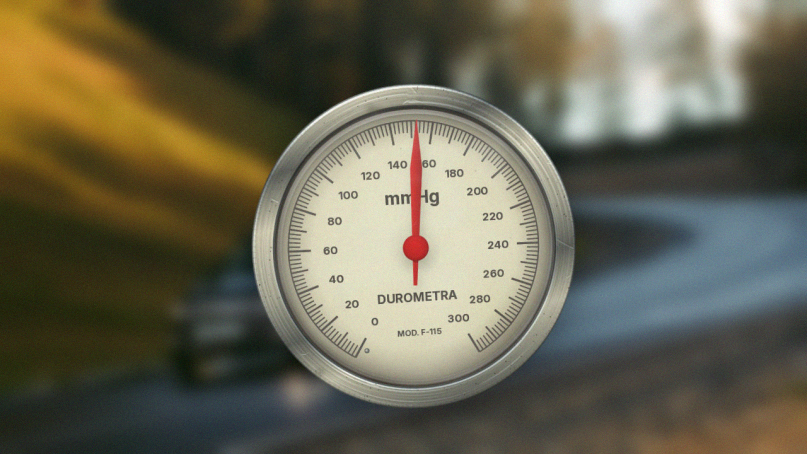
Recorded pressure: 152mmHg
